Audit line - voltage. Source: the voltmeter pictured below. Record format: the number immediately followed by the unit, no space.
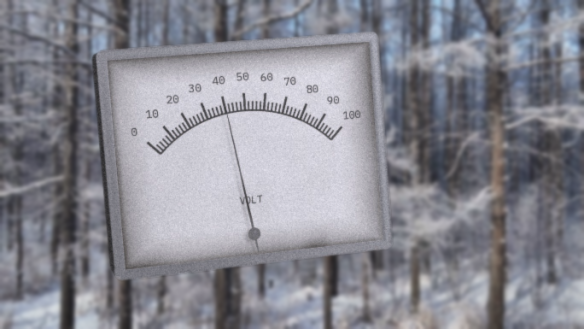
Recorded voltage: 40V
